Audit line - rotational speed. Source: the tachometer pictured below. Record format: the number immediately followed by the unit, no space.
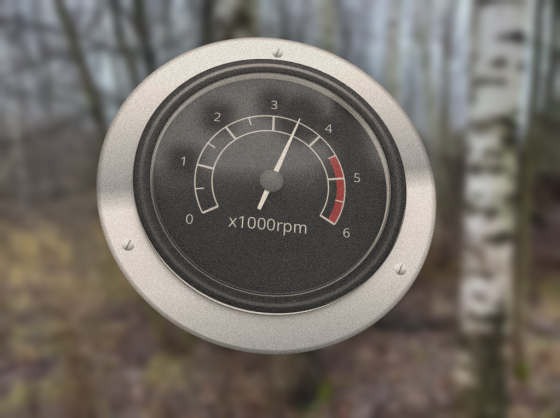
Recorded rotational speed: 3500rpm
